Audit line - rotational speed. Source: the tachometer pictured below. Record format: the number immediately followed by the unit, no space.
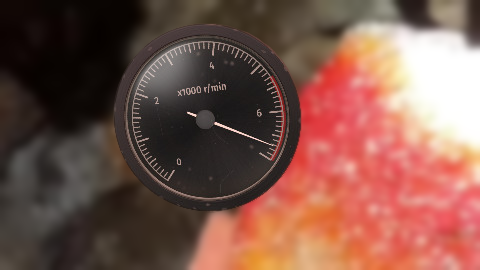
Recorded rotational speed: 6700rpm
